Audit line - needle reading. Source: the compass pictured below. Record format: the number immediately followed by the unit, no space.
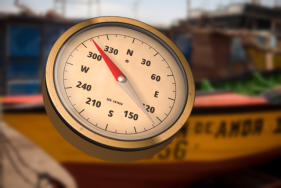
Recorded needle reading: 310°
